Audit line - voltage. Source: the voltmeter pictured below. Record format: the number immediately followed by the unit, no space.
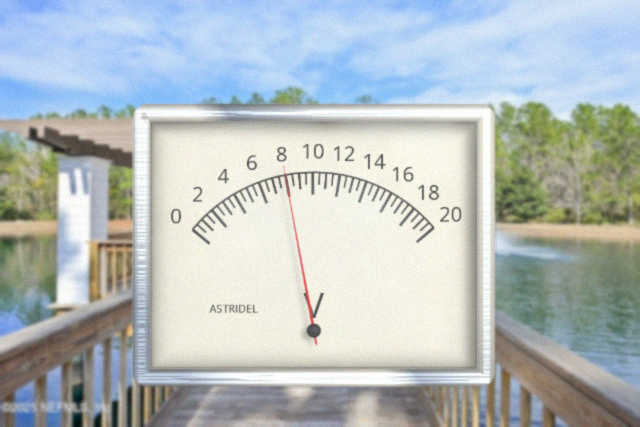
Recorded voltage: 8V
